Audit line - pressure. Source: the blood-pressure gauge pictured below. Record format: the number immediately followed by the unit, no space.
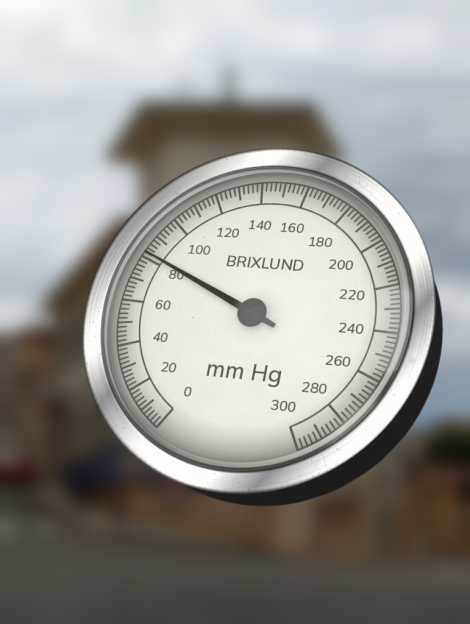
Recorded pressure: 82mmHg
